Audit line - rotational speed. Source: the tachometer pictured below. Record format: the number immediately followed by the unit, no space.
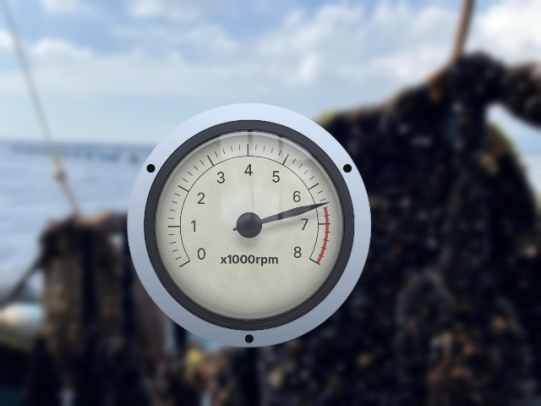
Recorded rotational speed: 6500rpm
